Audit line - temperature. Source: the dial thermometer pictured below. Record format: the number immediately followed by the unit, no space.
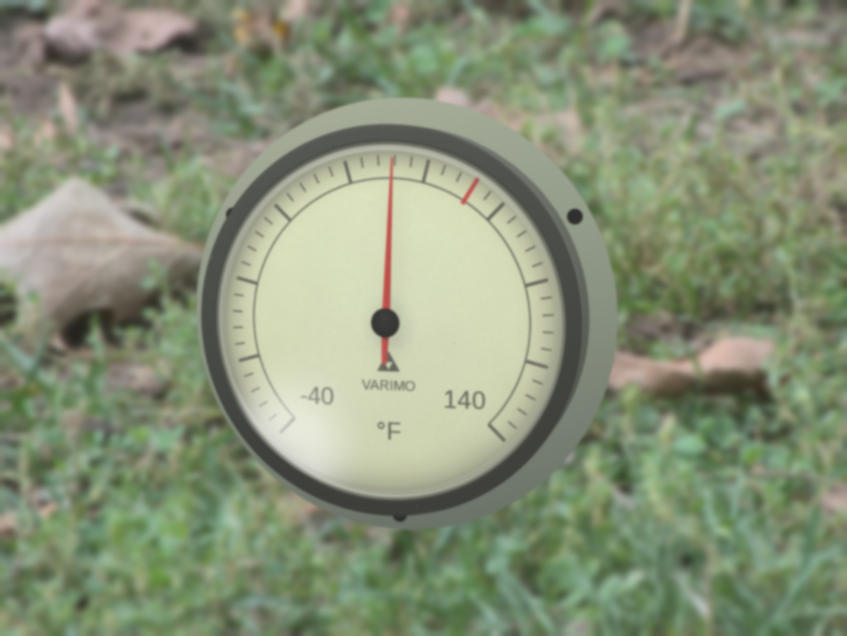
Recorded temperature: 52°F
